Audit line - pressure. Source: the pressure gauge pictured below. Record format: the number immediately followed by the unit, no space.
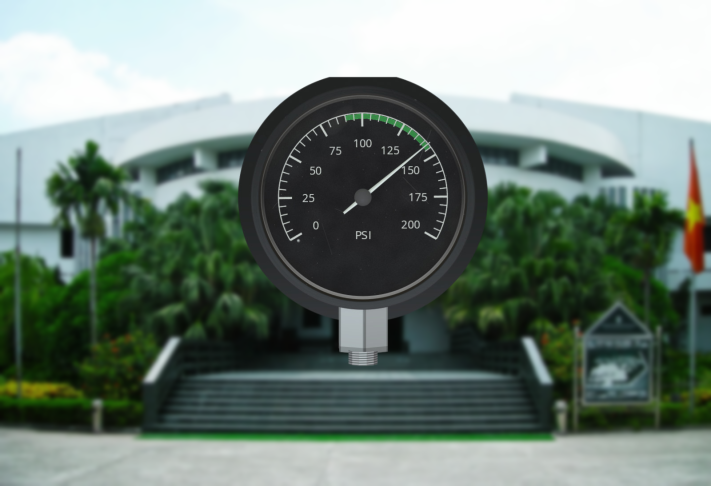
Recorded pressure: 142.5psi
